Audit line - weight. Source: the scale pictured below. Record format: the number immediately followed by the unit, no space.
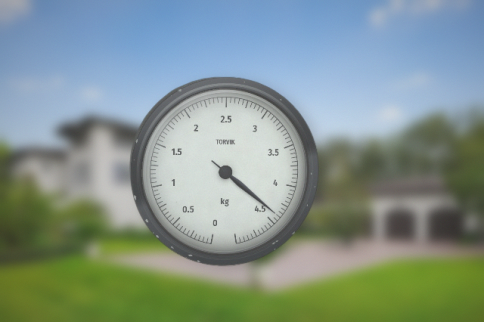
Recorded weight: 4.4kg
